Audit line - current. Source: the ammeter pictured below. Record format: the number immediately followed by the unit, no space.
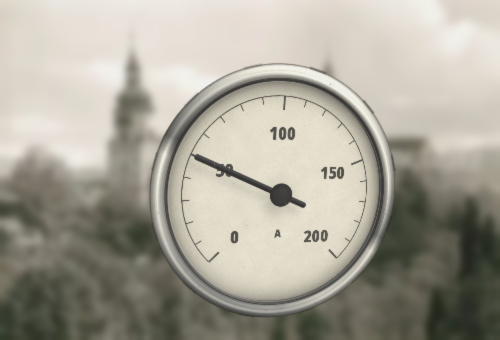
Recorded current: 50A
